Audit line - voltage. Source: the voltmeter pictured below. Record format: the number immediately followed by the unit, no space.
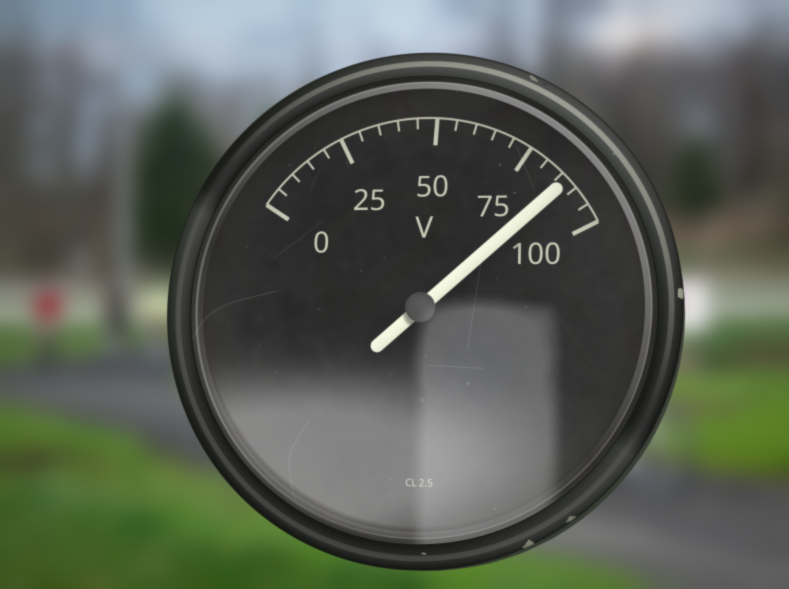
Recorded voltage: 87.5V
